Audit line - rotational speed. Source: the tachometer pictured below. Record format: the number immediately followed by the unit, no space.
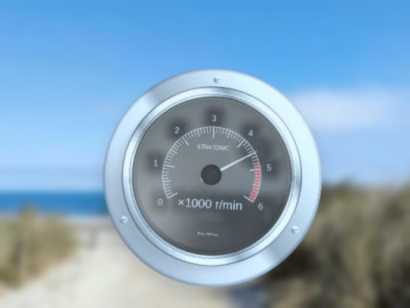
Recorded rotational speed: 4500rpm
